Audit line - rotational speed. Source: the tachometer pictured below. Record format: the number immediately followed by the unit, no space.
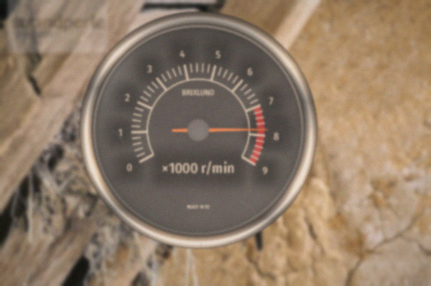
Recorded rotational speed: 7800rpm
